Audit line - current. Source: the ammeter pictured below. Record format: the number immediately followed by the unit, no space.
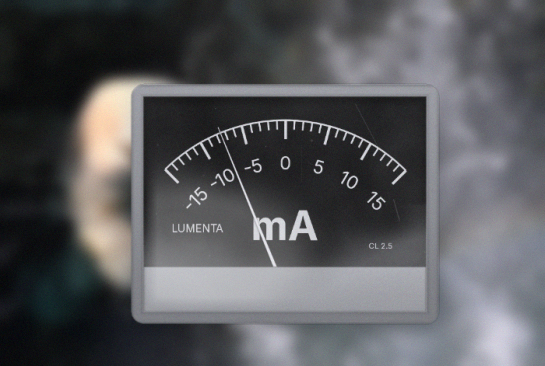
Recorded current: -7.5mA
